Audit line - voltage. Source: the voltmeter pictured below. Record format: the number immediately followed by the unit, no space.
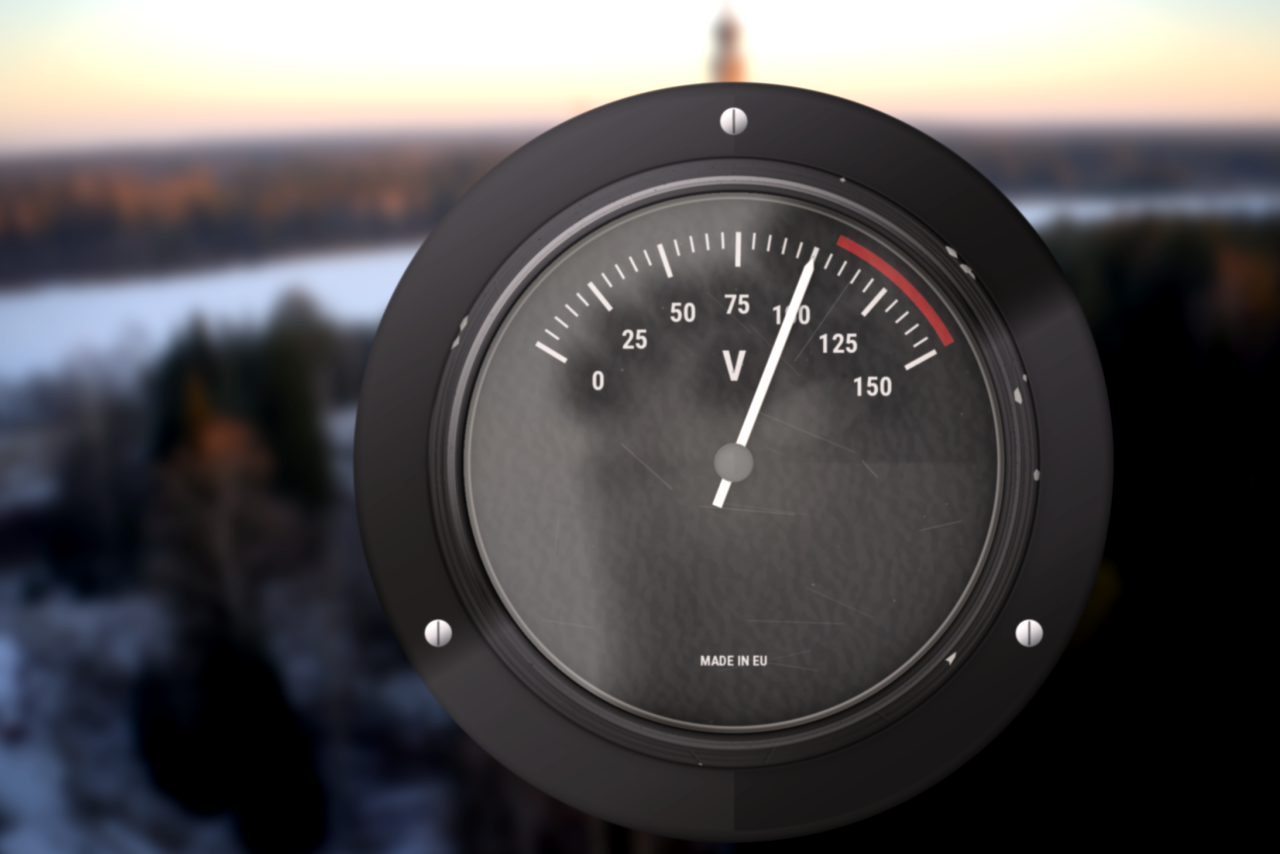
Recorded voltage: 100V
